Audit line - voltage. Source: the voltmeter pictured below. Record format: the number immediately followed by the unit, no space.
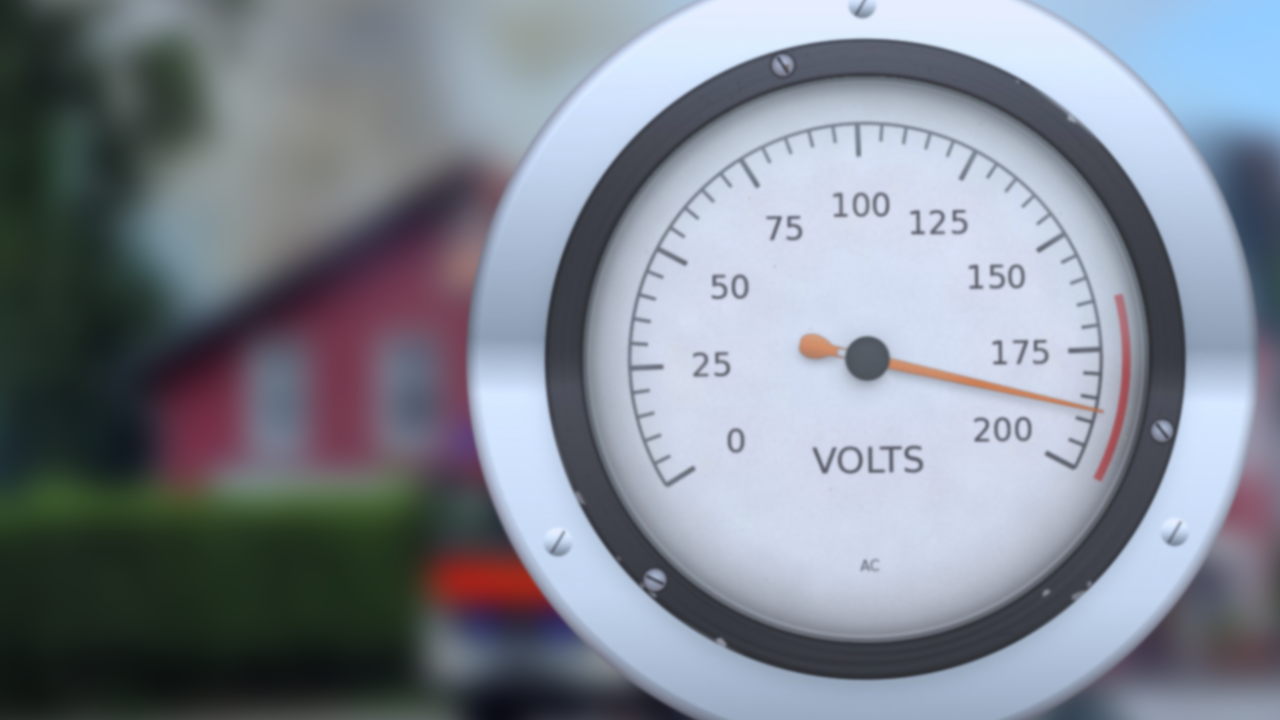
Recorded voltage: 187.5V
